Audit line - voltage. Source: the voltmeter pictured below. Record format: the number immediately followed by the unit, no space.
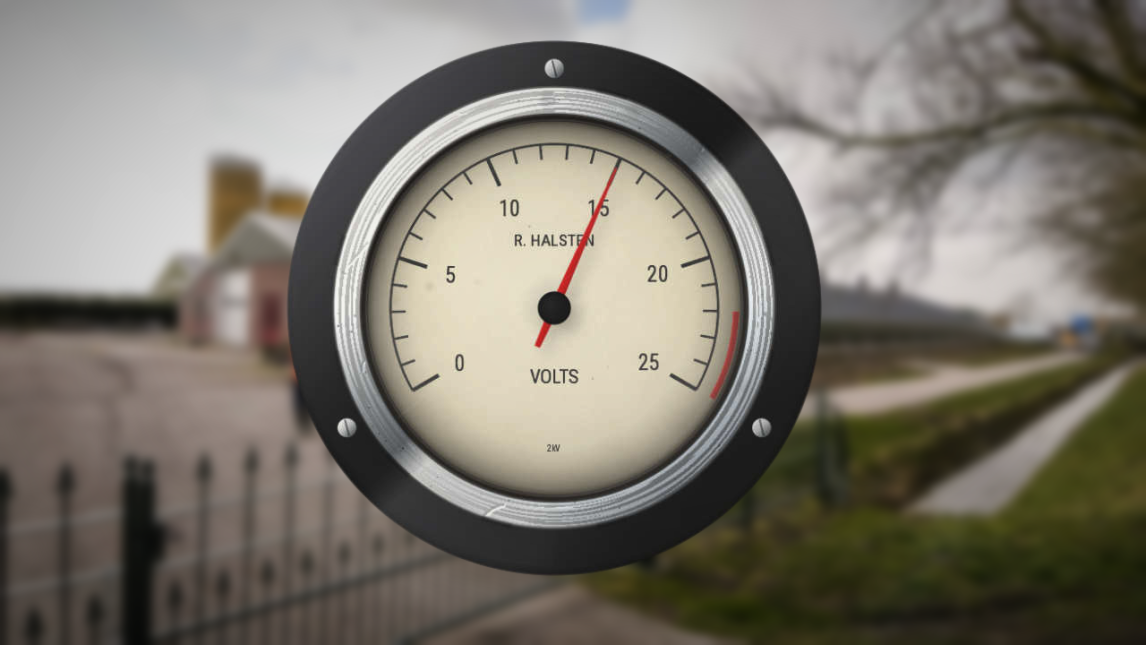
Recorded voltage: 15V
